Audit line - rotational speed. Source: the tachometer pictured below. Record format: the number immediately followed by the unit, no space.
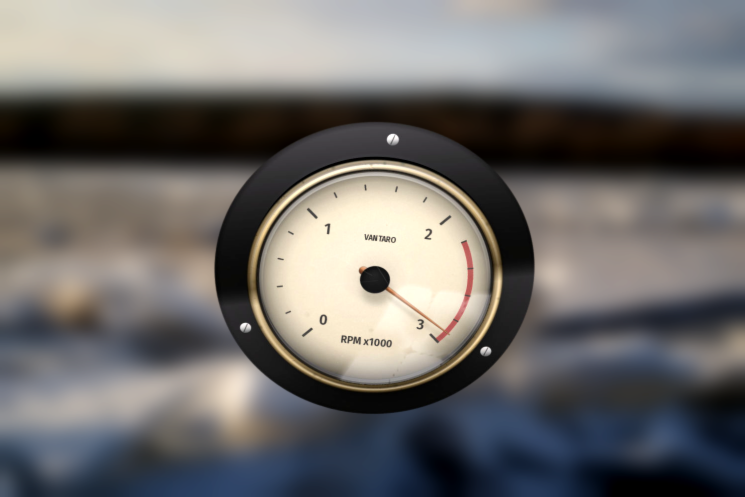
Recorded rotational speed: 2900rpm
